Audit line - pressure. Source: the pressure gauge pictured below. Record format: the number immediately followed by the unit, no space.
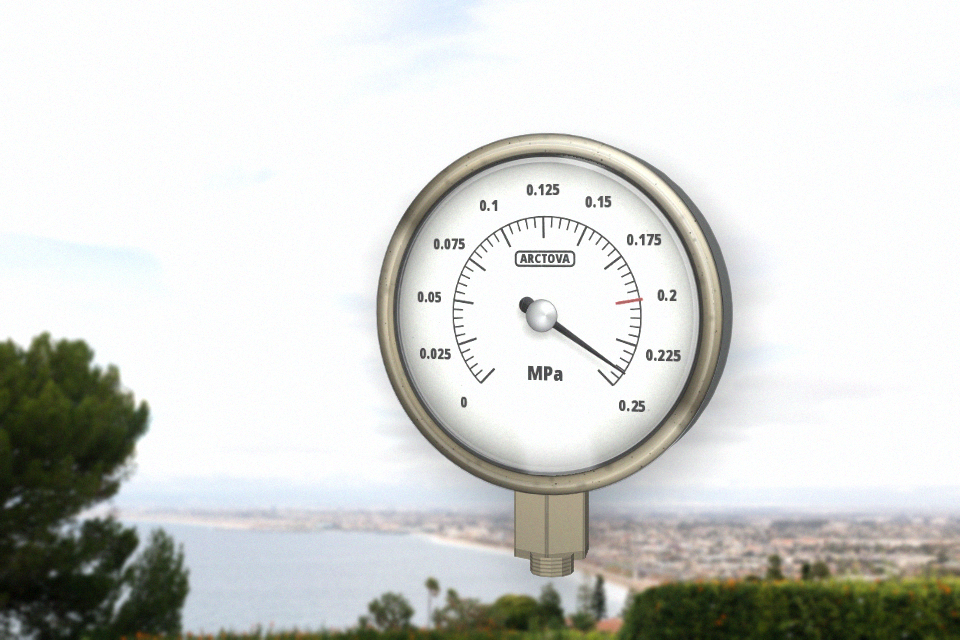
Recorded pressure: 0.24MPa
